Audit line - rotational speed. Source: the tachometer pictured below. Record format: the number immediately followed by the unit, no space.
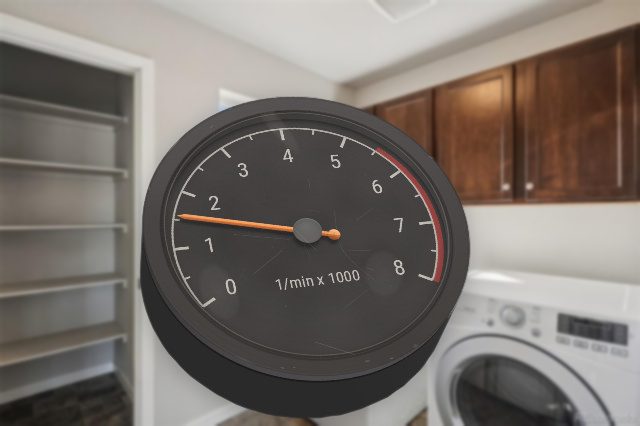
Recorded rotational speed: 1500rpm
